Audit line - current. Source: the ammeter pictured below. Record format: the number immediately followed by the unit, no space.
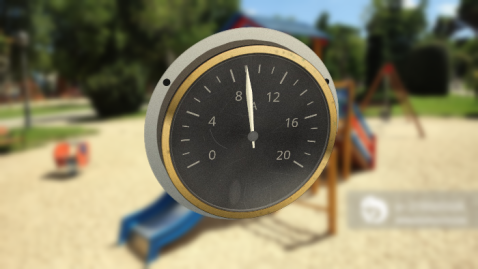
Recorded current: 9A
